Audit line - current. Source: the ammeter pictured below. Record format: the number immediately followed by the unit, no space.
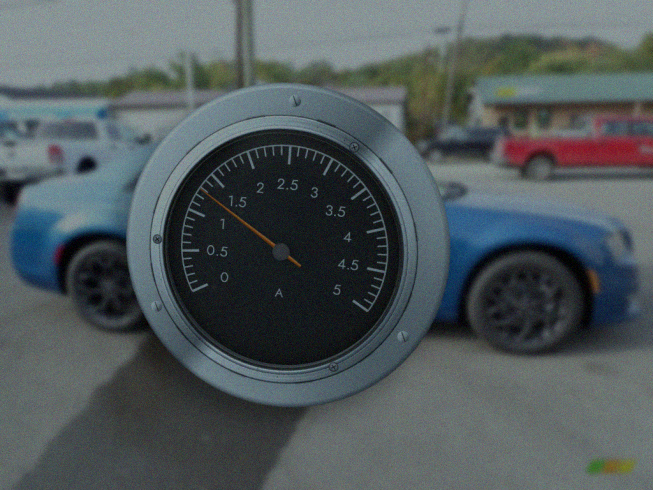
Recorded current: 1.3A
